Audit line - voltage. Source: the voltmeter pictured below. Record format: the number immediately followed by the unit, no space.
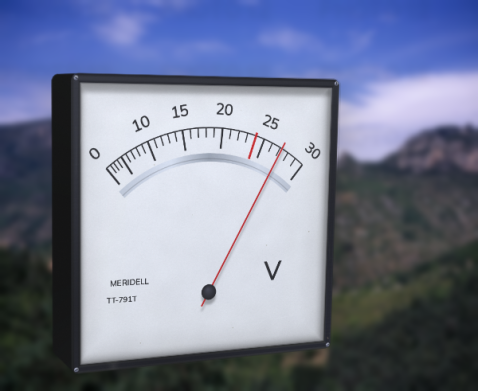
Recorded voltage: 27V
